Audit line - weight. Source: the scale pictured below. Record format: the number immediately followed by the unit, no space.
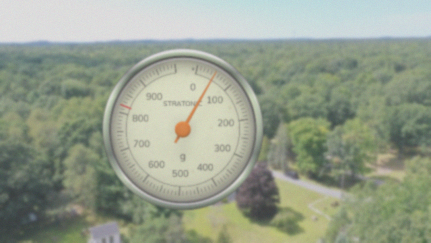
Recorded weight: 50g
